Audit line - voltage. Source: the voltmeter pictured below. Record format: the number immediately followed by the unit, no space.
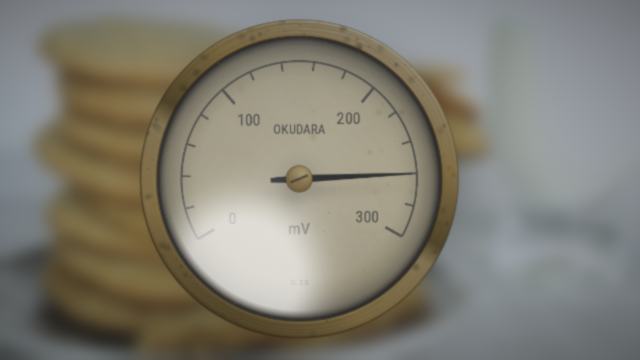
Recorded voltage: 260mV
